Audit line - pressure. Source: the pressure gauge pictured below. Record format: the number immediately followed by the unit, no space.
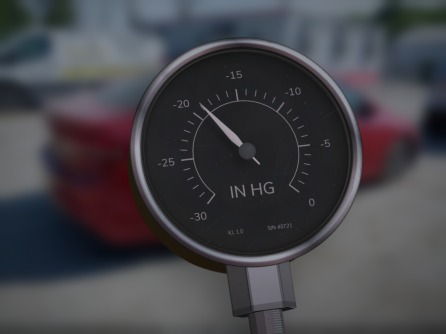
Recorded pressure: -19inHg
